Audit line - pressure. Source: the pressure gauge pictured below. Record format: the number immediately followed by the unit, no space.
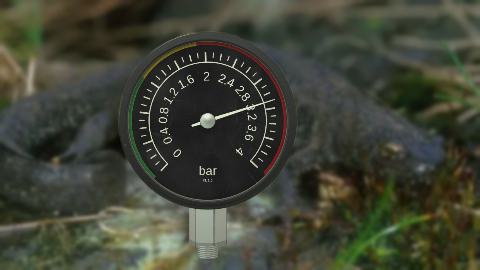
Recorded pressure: 3.1bar
